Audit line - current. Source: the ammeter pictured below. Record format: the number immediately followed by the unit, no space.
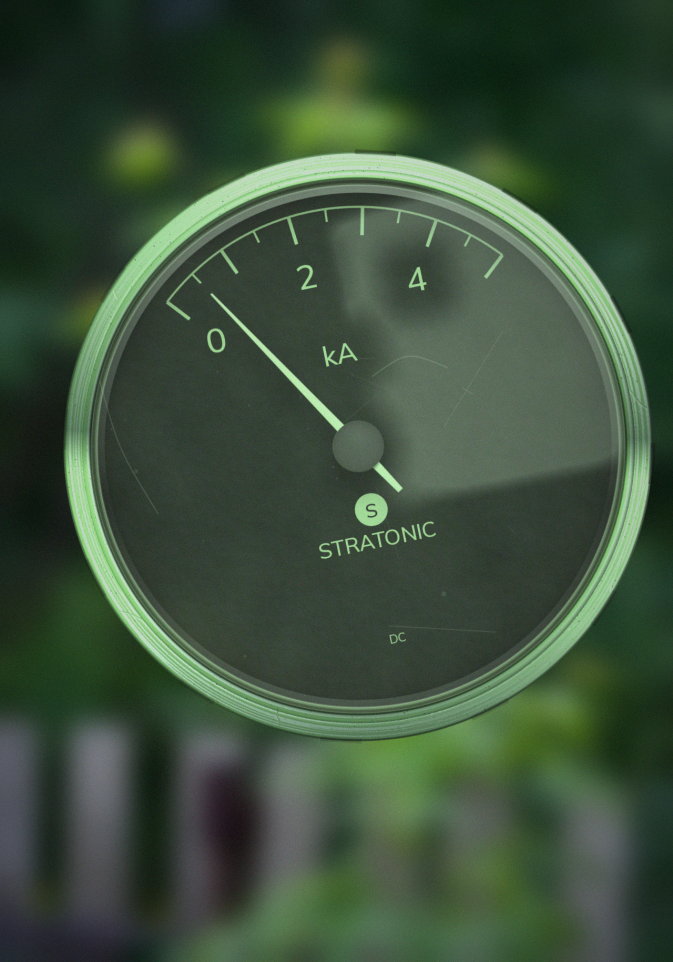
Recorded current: 0.5kA
